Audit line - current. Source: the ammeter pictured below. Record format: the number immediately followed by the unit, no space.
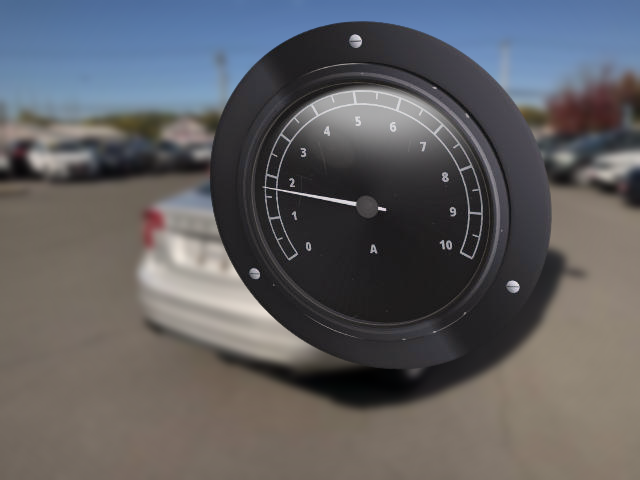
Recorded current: 1.75A
